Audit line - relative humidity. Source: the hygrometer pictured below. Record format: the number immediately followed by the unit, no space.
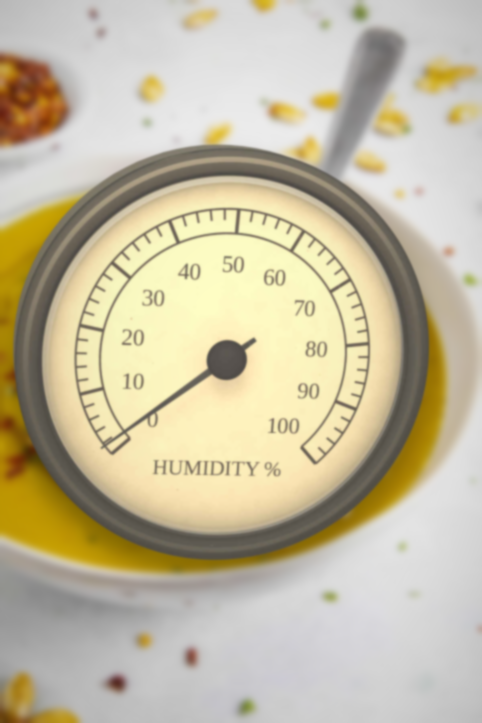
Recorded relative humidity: 2%
